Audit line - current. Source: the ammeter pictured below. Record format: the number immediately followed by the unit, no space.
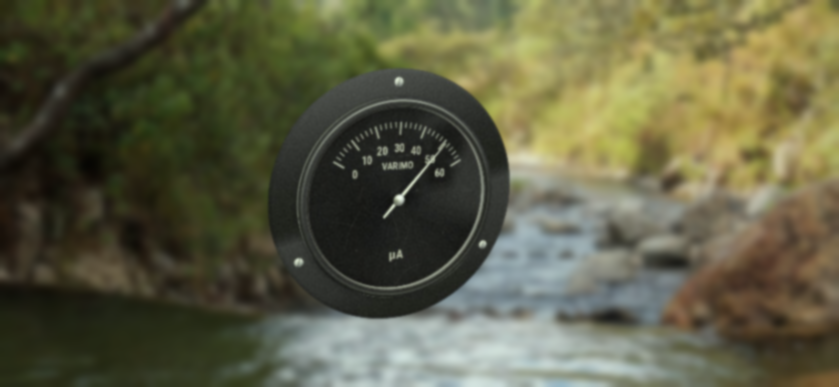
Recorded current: 50µA
